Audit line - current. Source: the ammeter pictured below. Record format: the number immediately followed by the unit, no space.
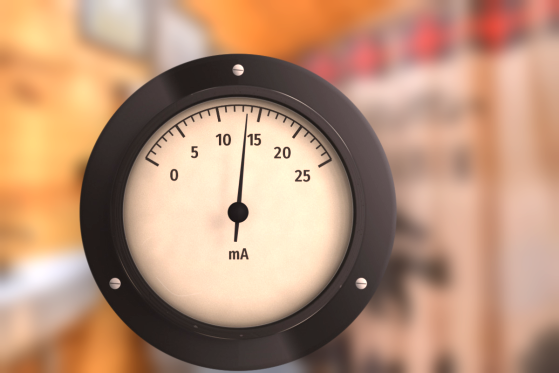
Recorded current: 13.5mA
